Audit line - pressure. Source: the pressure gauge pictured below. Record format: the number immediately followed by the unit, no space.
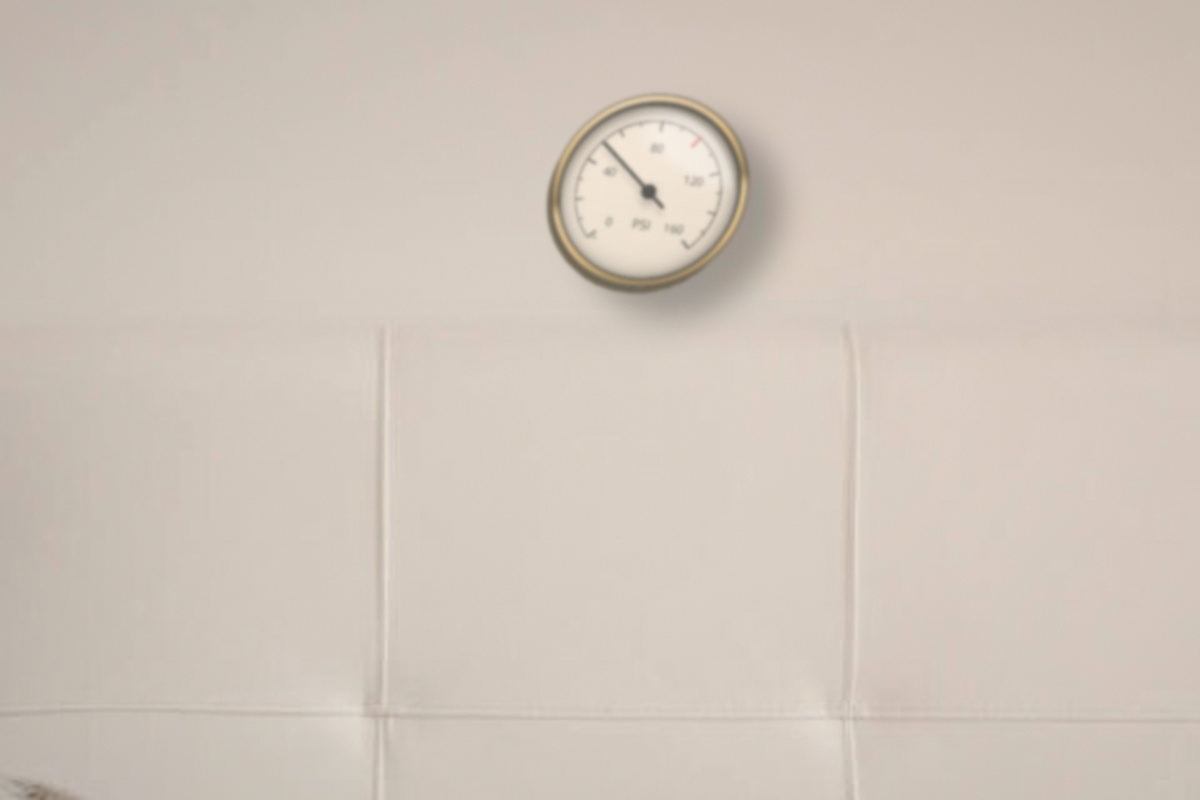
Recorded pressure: 50psi
